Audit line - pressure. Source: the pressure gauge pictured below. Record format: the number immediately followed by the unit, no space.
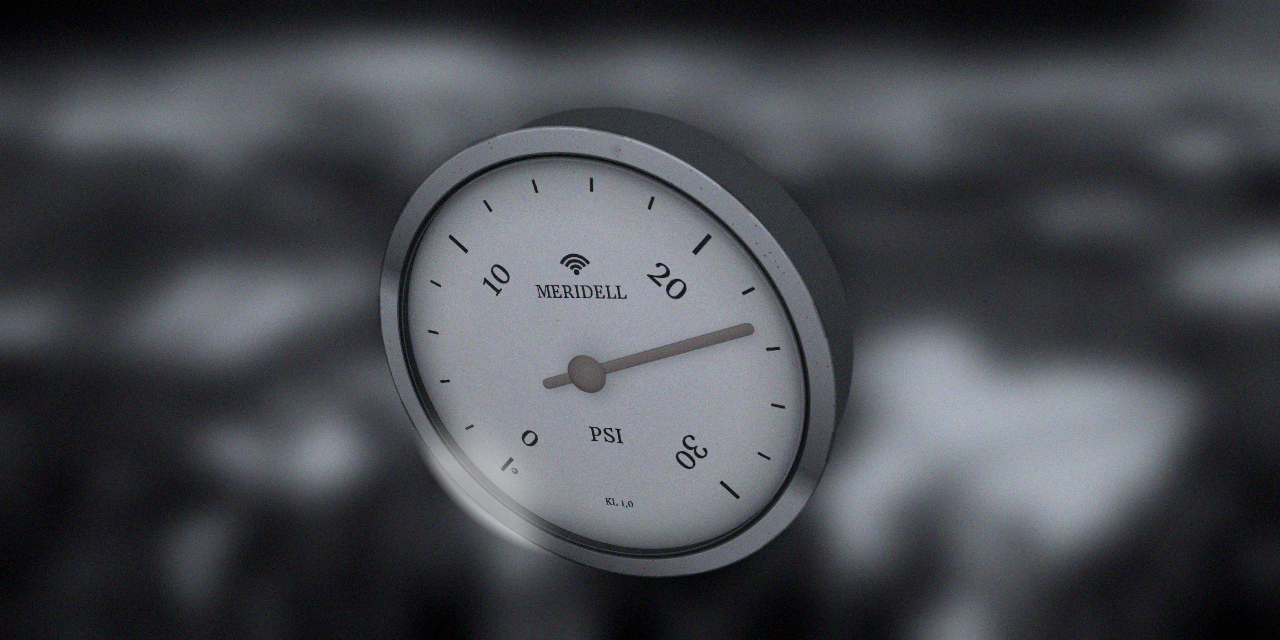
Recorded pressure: 23psi
